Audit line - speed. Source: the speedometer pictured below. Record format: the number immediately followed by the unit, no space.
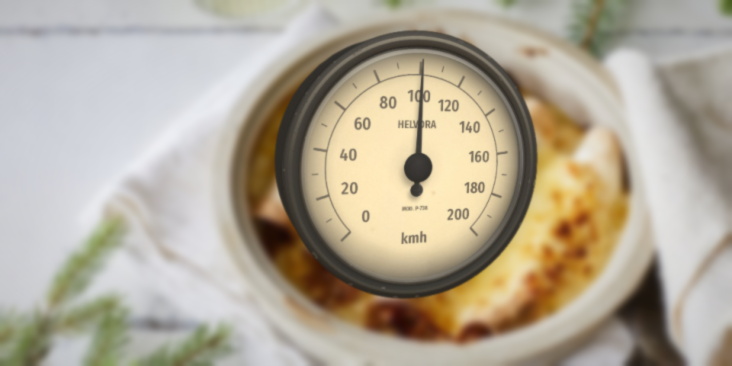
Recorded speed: 100km/h
